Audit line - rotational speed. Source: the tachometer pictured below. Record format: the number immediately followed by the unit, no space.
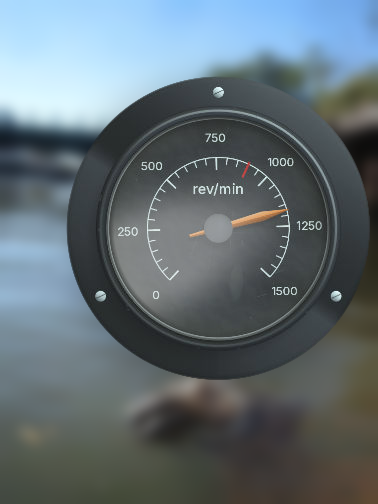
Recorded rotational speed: 1175rpm
